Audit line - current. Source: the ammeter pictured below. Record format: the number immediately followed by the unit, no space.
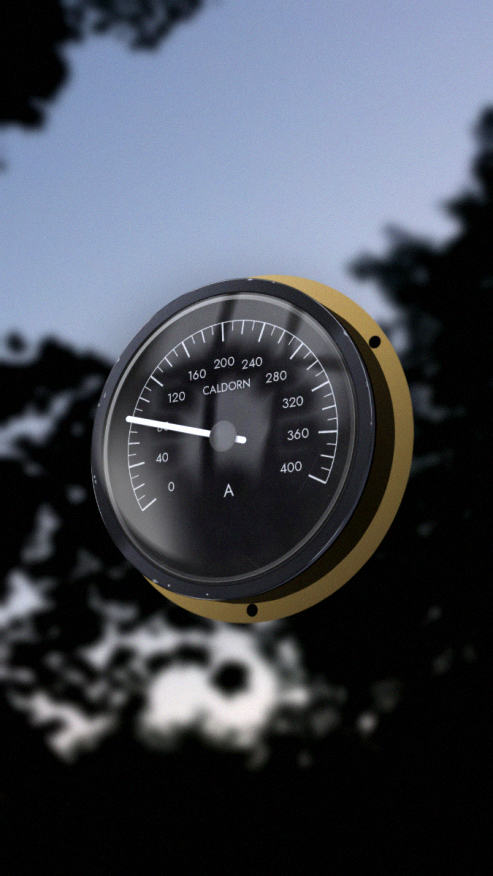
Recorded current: 80A
